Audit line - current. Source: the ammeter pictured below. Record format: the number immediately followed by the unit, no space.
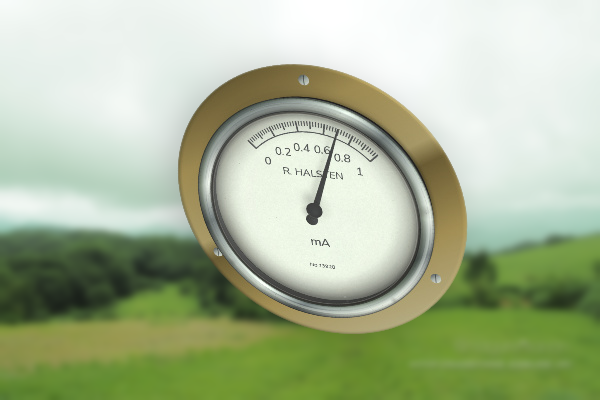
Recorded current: 0.7mA
